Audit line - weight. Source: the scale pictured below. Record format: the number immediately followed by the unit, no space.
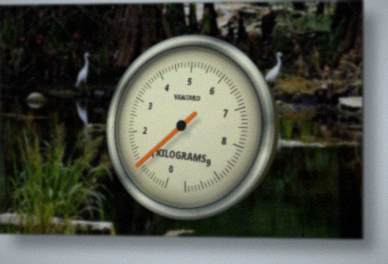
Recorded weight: 1kg
